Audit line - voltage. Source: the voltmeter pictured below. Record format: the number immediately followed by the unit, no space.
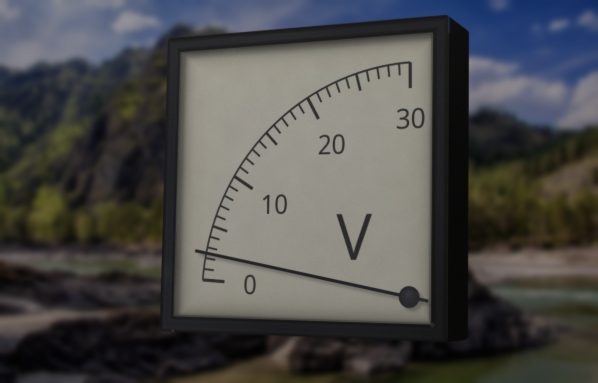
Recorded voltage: 2.5V
